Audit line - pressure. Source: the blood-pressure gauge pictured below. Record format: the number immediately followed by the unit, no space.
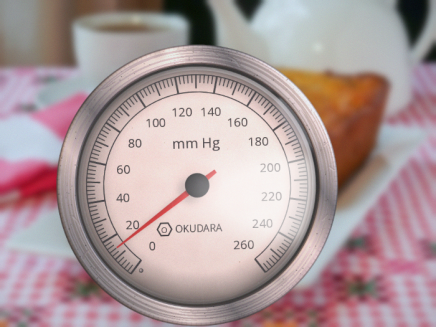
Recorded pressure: 14mmHg
